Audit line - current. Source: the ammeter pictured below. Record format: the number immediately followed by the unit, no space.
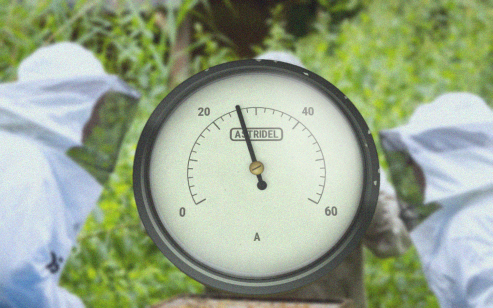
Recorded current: 26A
